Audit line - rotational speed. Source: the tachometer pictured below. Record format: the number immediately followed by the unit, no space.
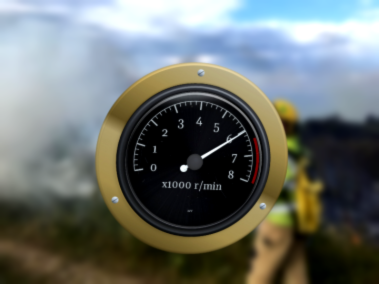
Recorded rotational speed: 6000rpm
